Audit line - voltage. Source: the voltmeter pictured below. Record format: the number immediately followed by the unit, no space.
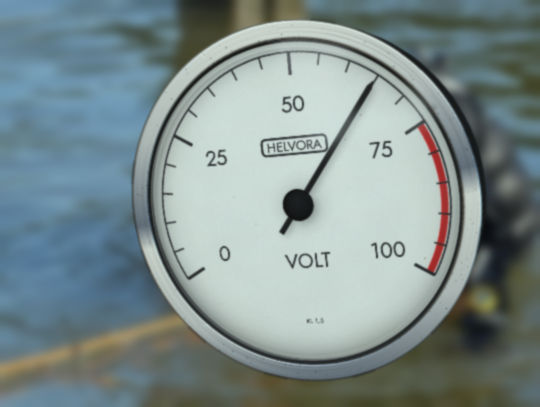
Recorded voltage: 65V
